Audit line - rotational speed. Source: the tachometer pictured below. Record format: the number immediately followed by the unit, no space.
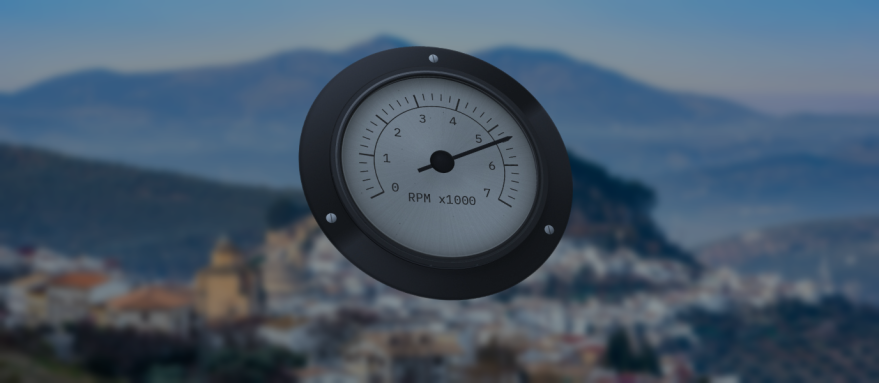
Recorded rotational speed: 5400rpm
